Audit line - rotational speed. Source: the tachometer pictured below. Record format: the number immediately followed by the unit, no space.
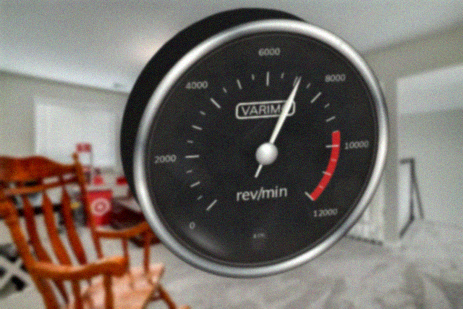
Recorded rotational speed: 7000rpm
